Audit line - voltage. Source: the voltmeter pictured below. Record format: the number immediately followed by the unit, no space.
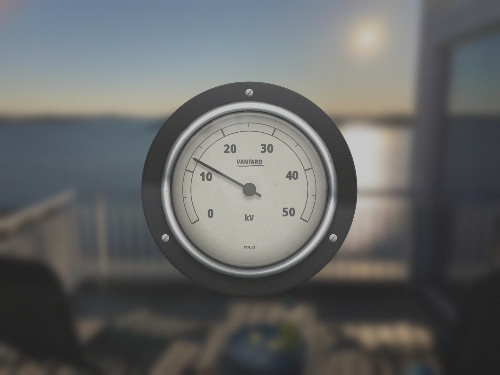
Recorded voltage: 12.5kV
